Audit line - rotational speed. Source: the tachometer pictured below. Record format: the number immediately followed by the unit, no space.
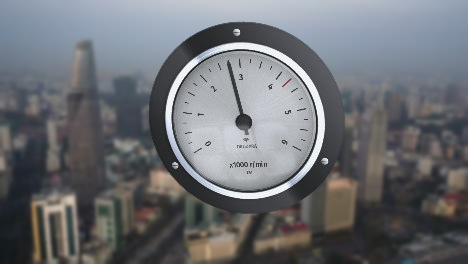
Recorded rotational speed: 2750rpm
